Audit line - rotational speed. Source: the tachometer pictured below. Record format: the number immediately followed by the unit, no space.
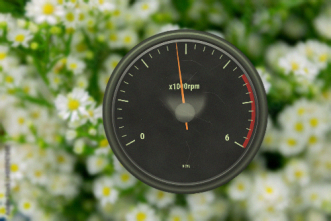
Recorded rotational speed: 2800rpm
